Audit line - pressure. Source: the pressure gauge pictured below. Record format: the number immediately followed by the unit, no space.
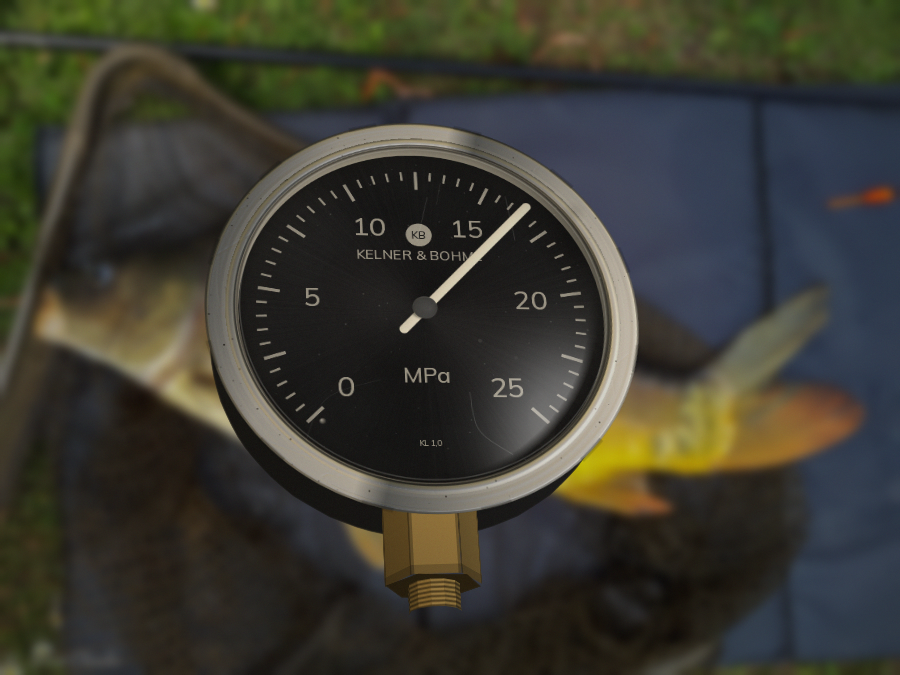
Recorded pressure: 16.5MPa
